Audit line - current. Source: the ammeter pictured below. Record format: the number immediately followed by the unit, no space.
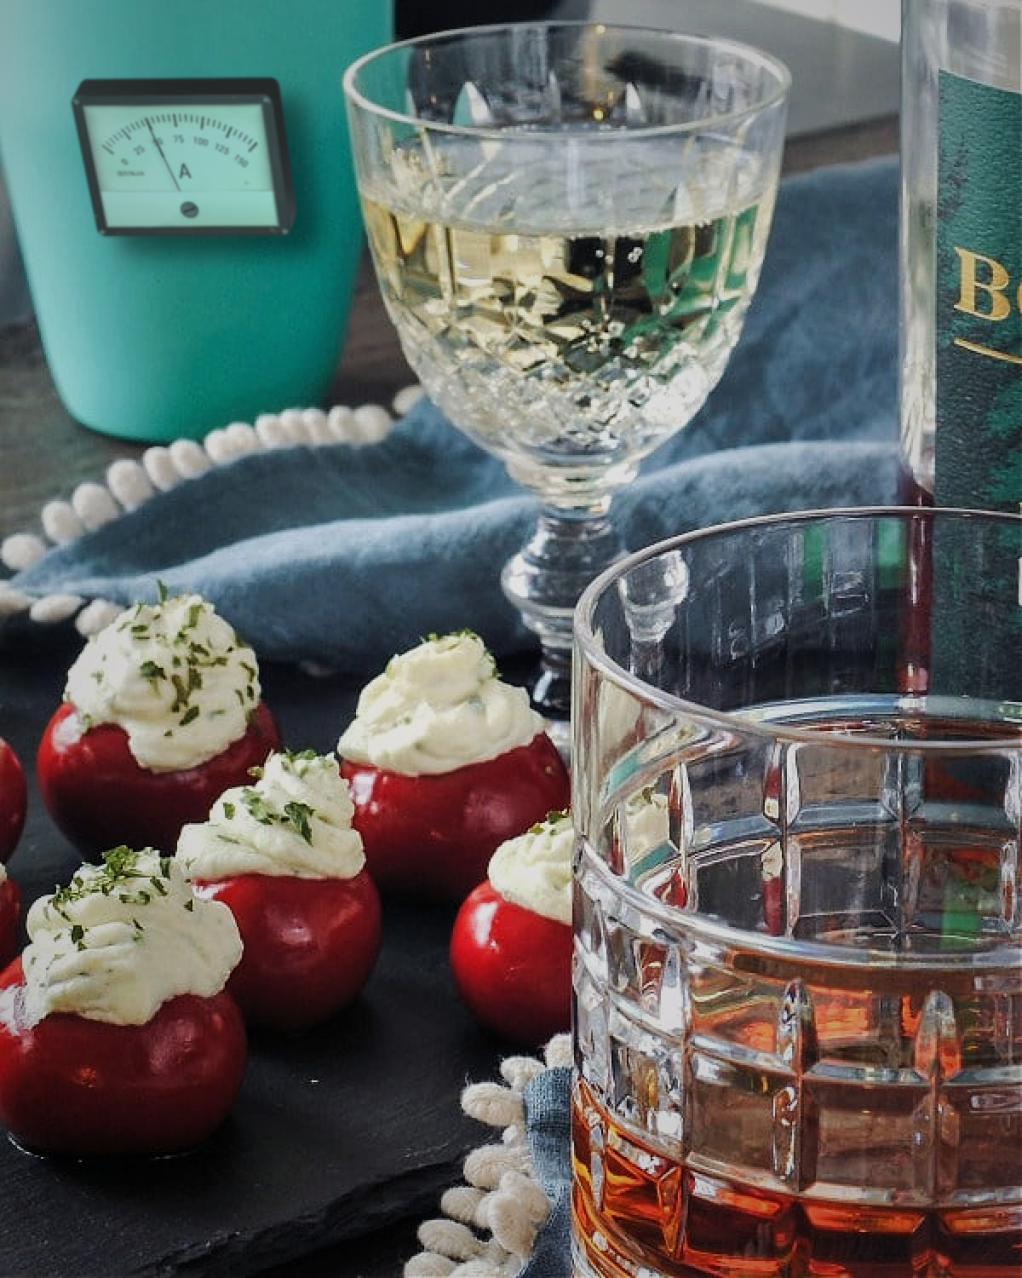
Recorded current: 50A
